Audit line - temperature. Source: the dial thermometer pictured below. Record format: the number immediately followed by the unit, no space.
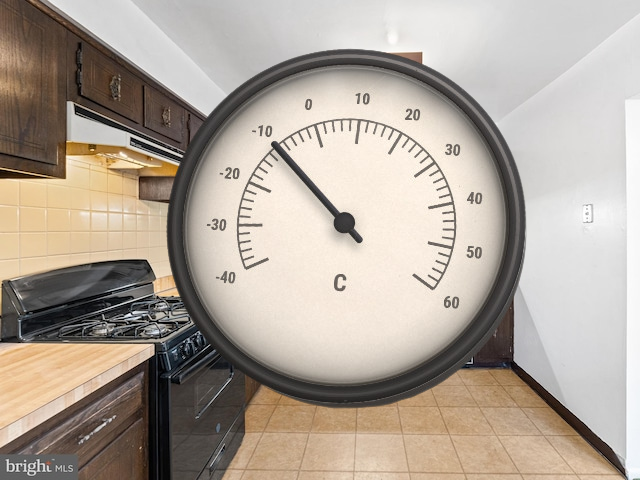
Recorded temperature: -10°C
